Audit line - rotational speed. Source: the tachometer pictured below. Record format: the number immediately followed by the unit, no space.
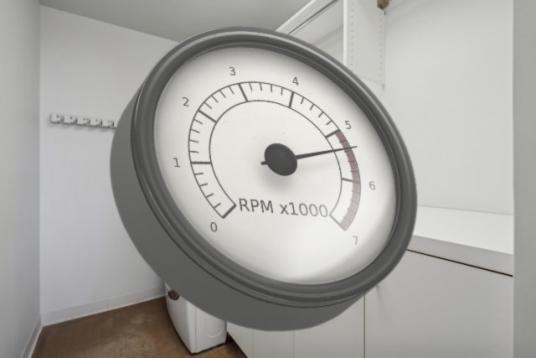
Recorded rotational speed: 5400rpm
